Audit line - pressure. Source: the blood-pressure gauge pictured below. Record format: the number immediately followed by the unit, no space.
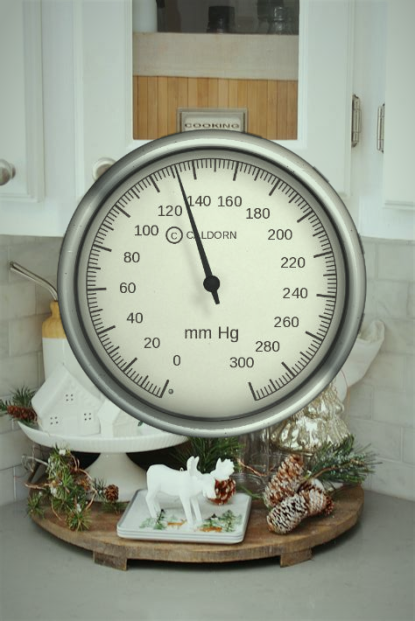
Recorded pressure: 132mmHg
